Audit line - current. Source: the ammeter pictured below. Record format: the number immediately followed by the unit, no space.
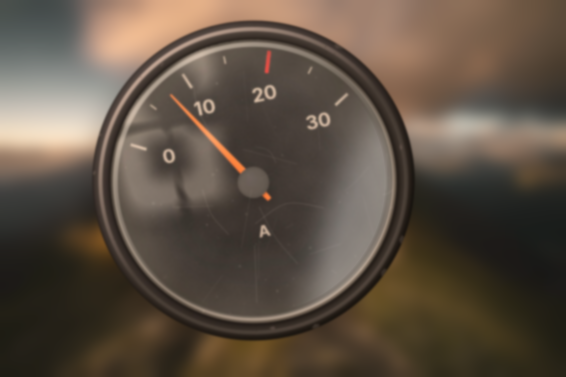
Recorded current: 7.5A
